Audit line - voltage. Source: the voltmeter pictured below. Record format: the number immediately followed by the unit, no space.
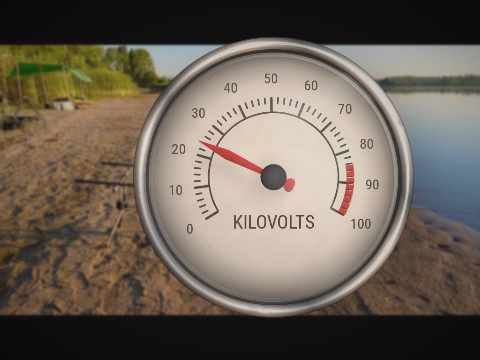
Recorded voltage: 24kV
